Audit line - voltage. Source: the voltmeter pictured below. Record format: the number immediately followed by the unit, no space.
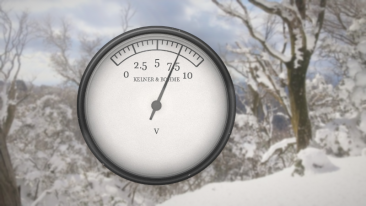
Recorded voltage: 7.5V
